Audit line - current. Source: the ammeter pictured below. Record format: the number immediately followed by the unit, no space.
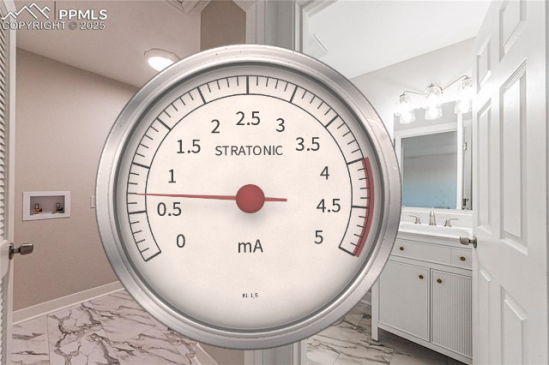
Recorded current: 0.7mA
